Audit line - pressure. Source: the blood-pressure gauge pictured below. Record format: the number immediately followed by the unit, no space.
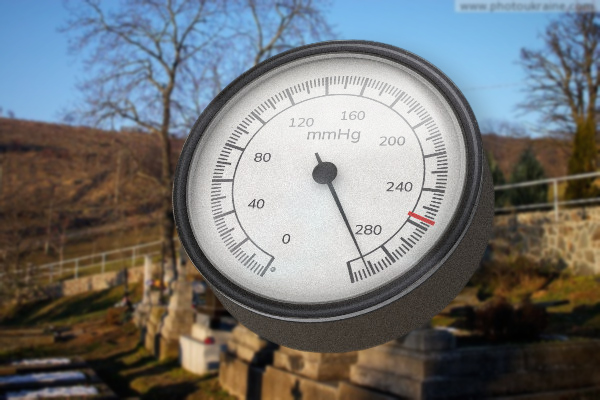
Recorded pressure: 292mmHg
